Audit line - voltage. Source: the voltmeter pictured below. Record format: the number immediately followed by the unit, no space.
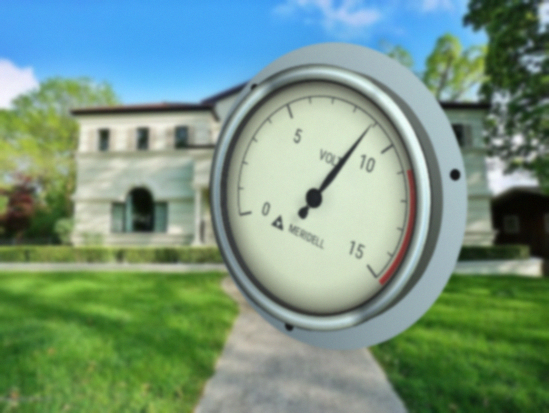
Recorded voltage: 9V
